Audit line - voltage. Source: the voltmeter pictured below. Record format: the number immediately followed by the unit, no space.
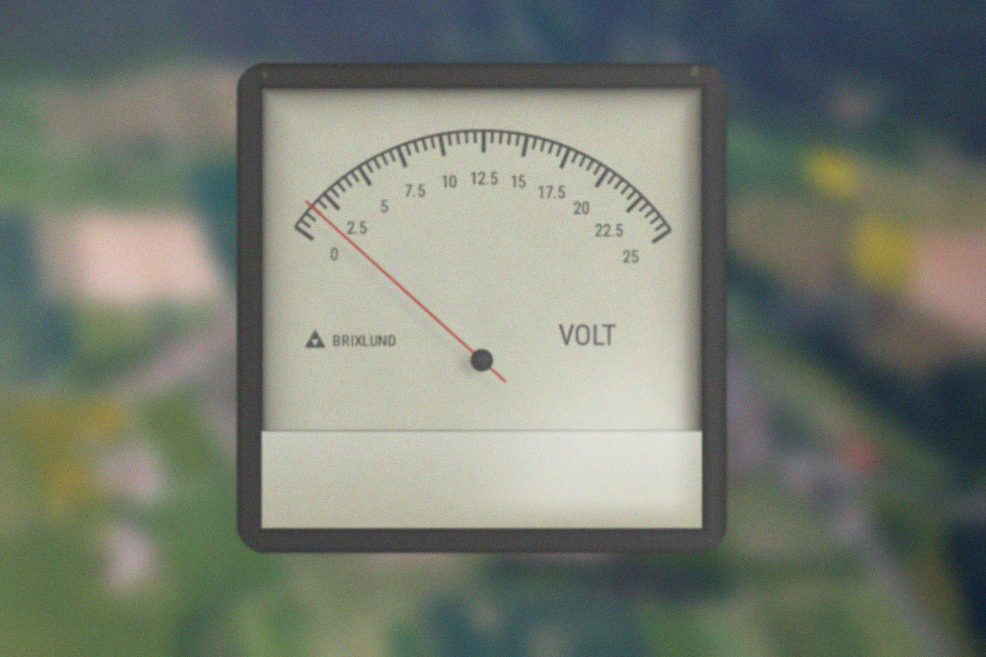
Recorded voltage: 1.5V
